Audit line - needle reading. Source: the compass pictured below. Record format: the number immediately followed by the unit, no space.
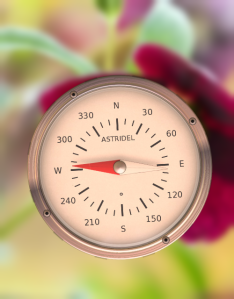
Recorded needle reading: 275°
